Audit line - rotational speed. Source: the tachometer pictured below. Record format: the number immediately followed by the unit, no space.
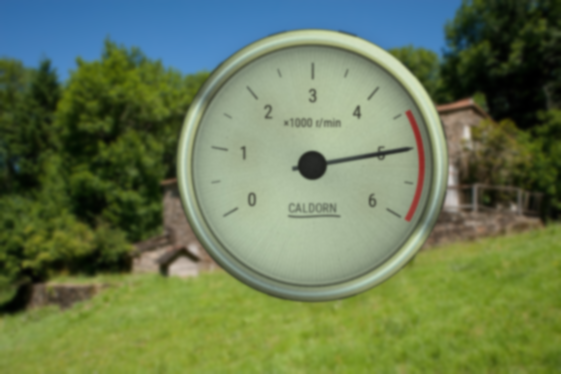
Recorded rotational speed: 5000rpm
